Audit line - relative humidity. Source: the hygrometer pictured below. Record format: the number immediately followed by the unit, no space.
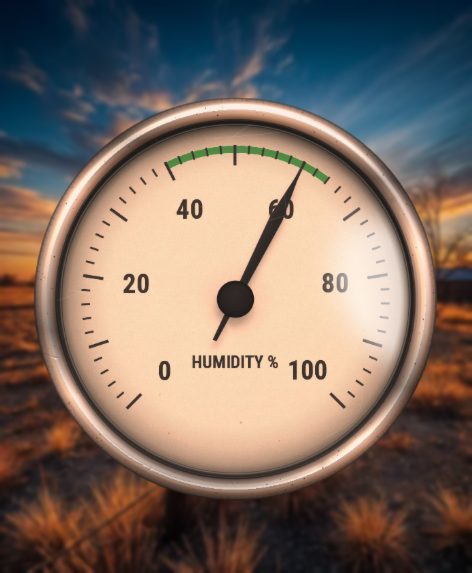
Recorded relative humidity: 60%
